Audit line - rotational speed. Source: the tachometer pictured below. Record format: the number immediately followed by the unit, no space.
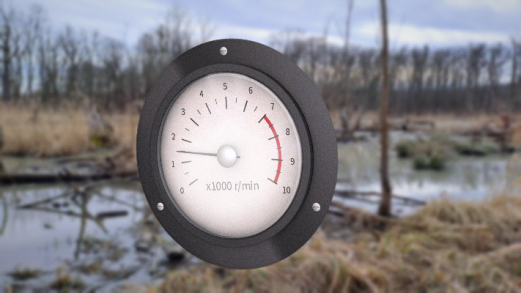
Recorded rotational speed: 1500rpm
